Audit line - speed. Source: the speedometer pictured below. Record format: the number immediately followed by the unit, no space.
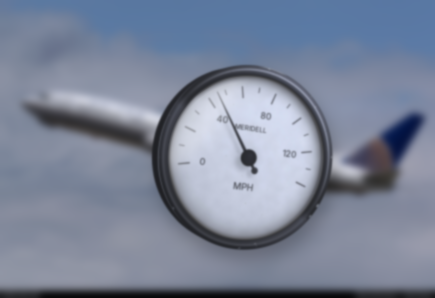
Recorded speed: 45mph
